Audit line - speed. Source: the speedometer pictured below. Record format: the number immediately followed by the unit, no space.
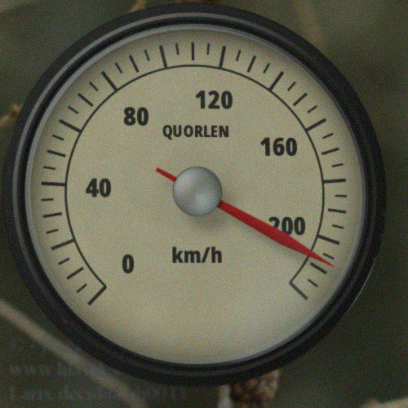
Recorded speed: 207.5km/h
